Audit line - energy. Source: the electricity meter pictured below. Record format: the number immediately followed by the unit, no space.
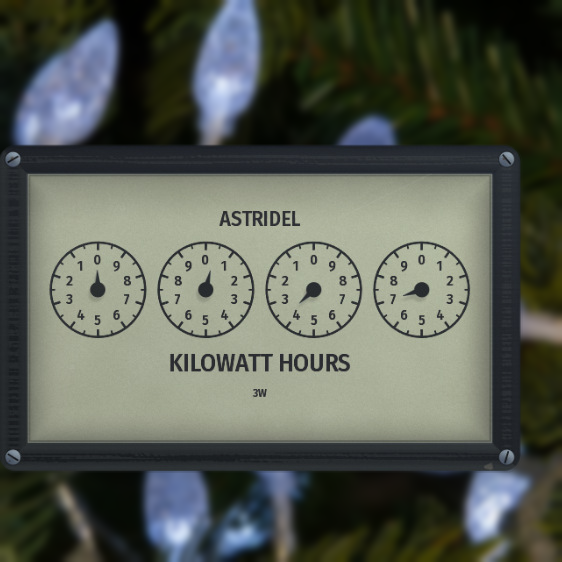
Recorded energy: 37kWh
